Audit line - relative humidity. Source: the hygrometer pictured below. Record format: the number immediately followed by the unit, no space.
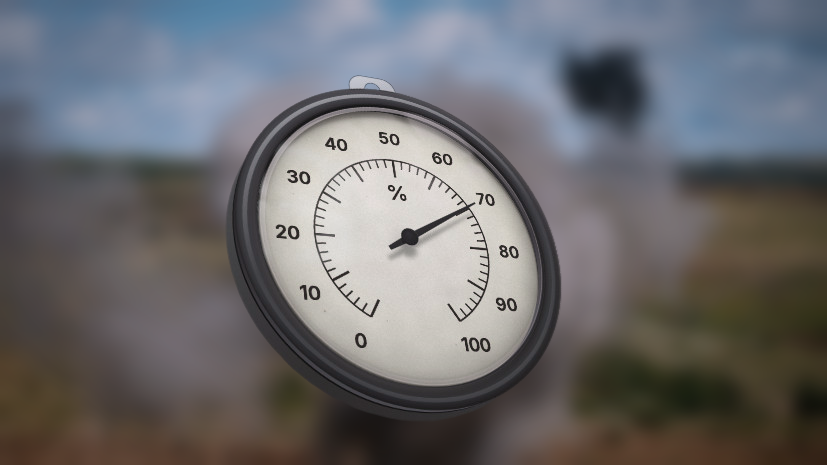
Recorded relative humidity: 70%
